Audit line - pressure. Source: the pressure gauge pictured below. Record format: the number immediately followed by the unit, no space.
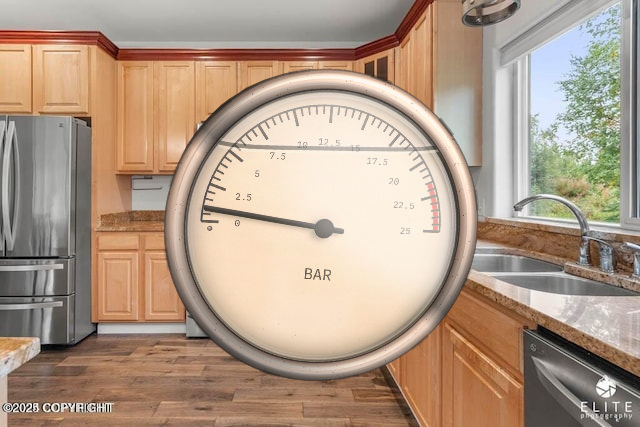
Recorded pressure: 1bar
